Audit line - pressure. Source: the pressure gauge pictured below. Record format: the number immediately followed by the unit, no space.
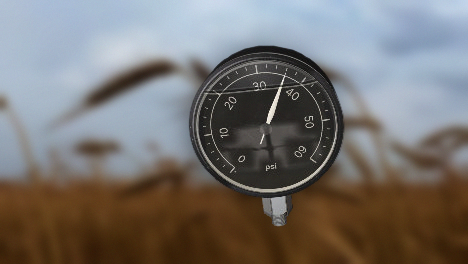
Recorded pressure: 36psi
